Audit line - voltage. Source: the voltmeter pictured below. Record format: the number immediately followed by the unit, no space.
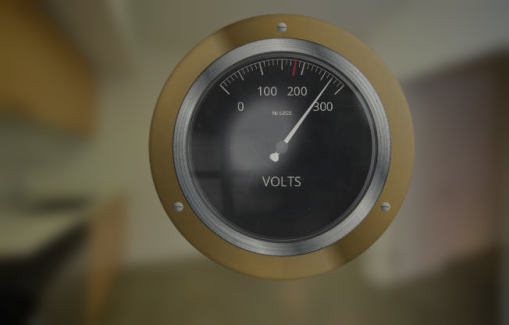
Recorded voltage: 270V
